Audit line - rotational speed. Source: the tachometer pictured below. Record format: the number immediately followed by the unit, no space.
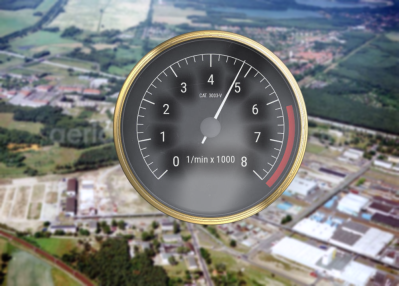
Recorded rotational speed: 4800rpm
